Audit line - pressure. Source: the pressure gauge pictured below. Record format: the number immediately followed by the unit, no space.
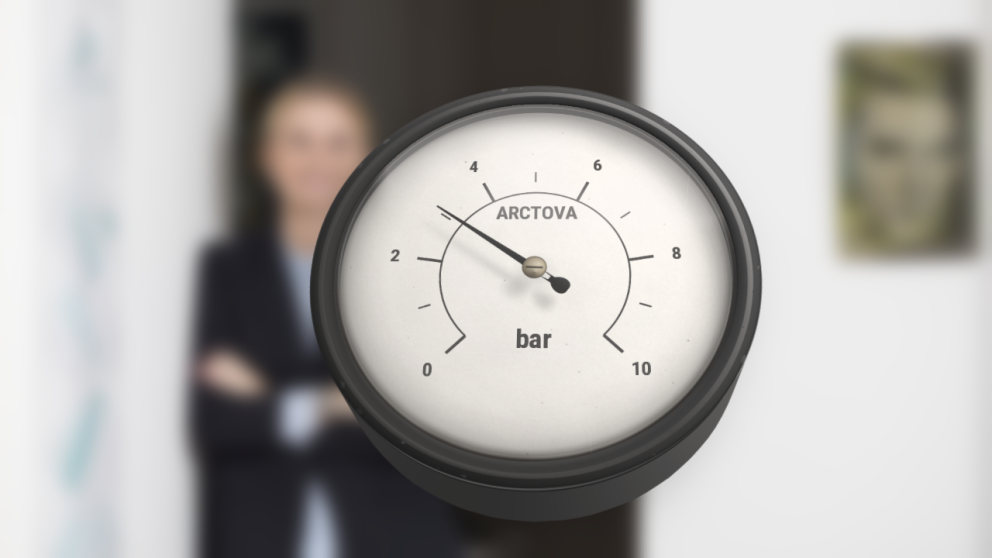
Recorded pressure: 3bar
